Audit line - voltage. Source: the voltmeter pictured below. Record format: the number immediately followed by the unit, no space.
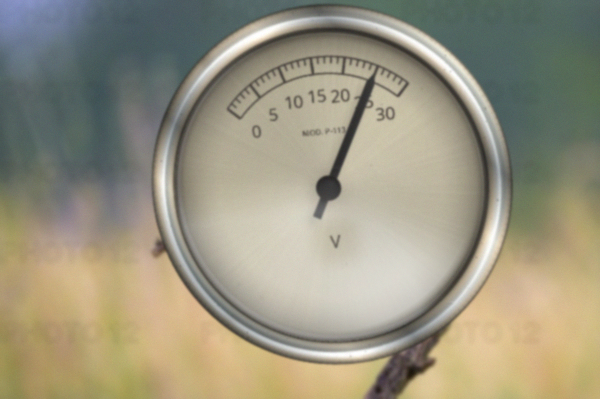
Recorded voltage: 25V
